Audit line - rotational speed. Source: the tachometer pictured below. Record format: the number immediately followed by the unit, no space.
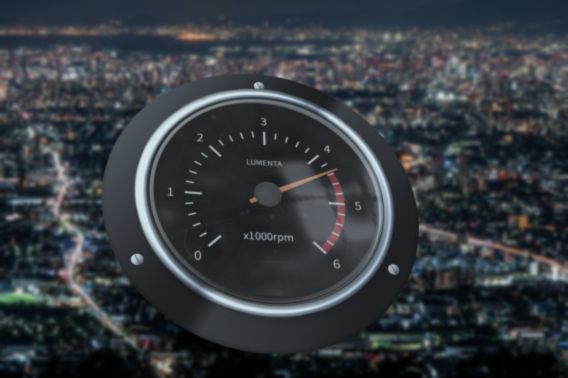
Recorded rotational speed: 4400rpm
